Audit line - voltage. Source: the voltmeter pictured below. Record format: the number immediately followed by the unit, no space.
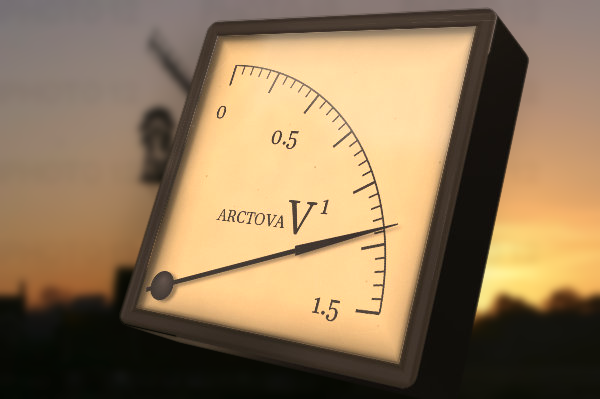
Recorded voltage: 1.2V
